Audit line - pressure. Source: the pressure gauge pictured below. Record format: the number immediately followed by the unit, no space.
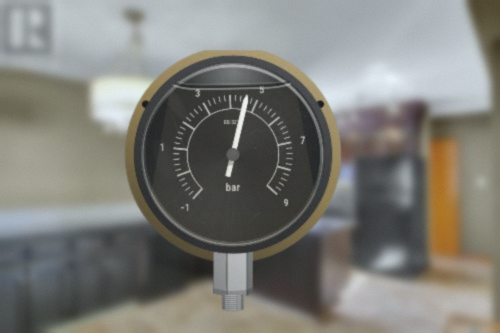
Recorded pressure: 4.6bar
